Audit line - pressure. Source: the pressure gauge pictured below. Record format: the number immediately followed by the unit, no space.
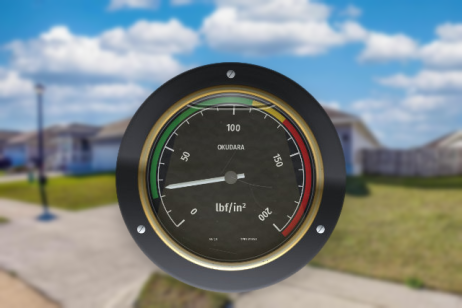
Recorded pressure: 25psi
